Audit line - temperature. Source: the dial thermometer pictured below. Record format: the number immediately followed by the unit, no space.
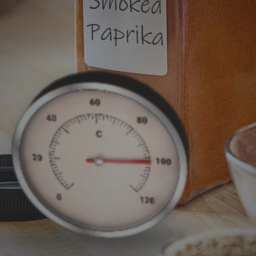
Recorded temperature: 100°C
